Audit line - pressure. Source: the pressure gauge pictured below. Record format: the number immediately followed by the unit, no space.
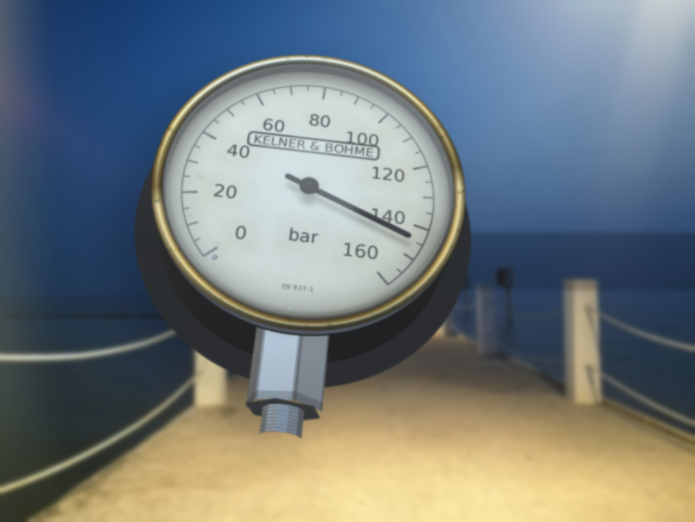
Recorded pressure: 145bar
